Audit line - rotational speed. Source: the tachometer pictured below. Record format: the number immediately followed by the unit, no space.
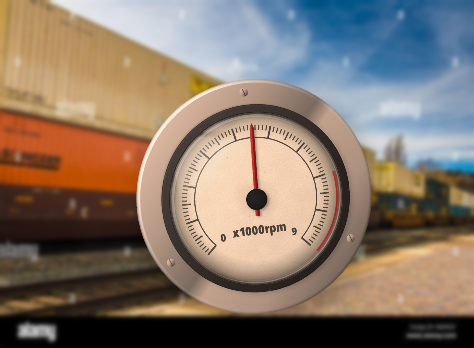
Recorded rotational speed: 4500rpm
